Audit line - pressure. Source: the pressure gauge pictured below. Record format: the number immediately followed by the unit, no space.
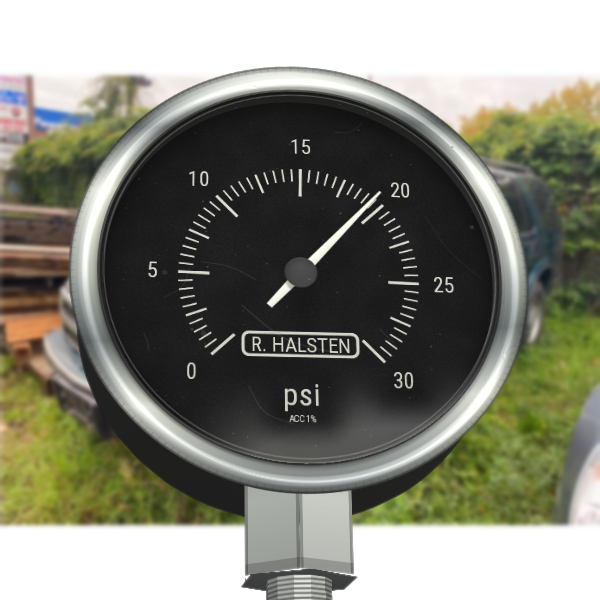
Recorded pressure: 19.5psi
